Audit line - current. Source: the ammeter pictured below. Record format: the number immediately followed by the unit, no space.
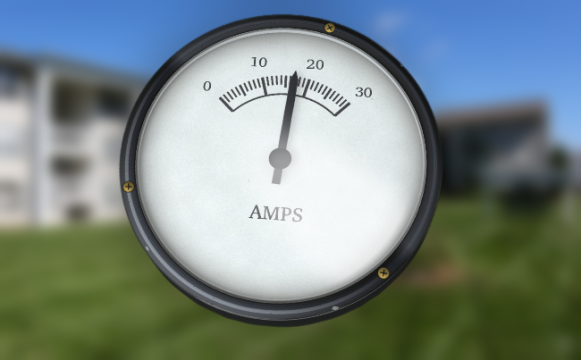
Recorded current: 17A
